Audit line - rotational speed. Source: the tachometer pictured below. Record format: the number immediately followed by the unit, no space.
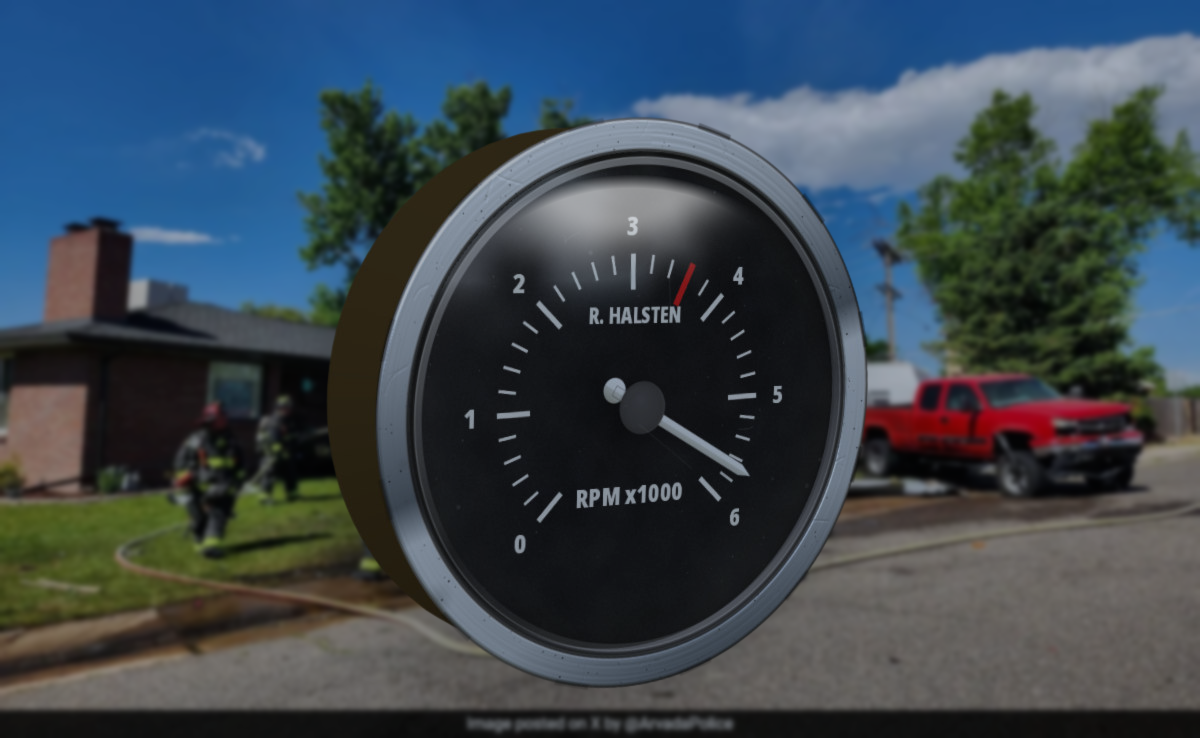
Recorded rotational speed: 5700rpm
